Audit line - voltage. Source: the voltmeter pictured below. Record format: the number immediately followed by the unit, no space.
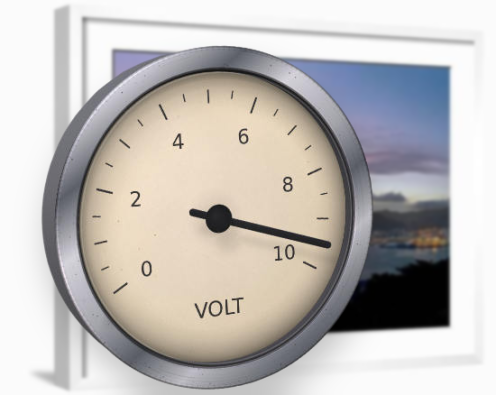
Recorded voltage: 9.5V
